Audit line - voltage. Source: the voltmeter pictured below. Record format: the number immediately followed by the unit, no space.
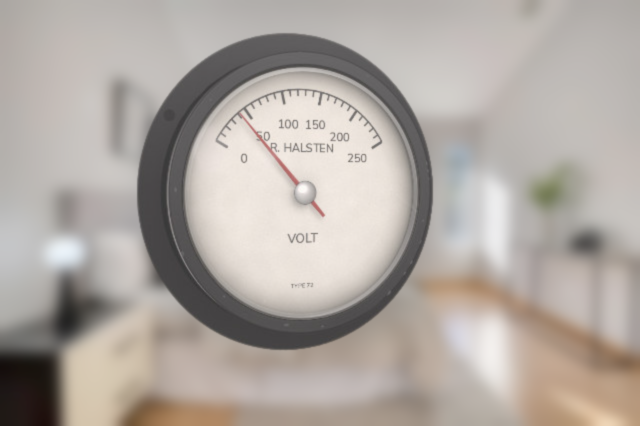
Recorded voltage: 40V
